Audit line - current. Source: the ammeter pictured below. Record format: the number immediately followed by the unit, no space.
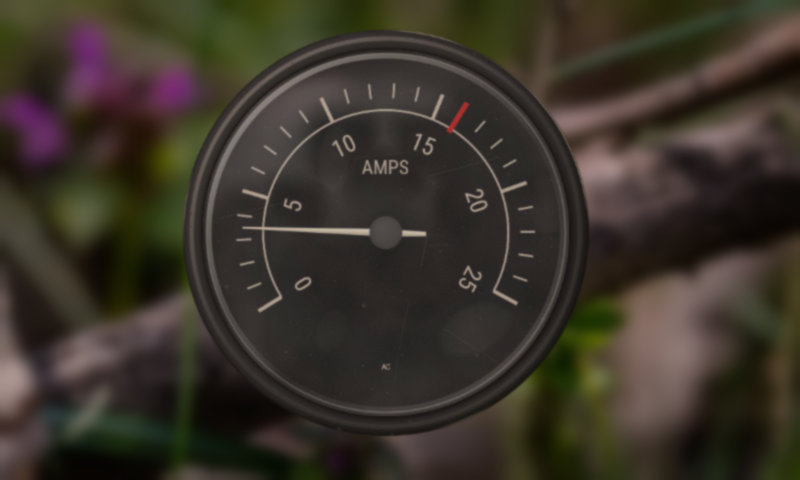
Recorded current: 3.5A
